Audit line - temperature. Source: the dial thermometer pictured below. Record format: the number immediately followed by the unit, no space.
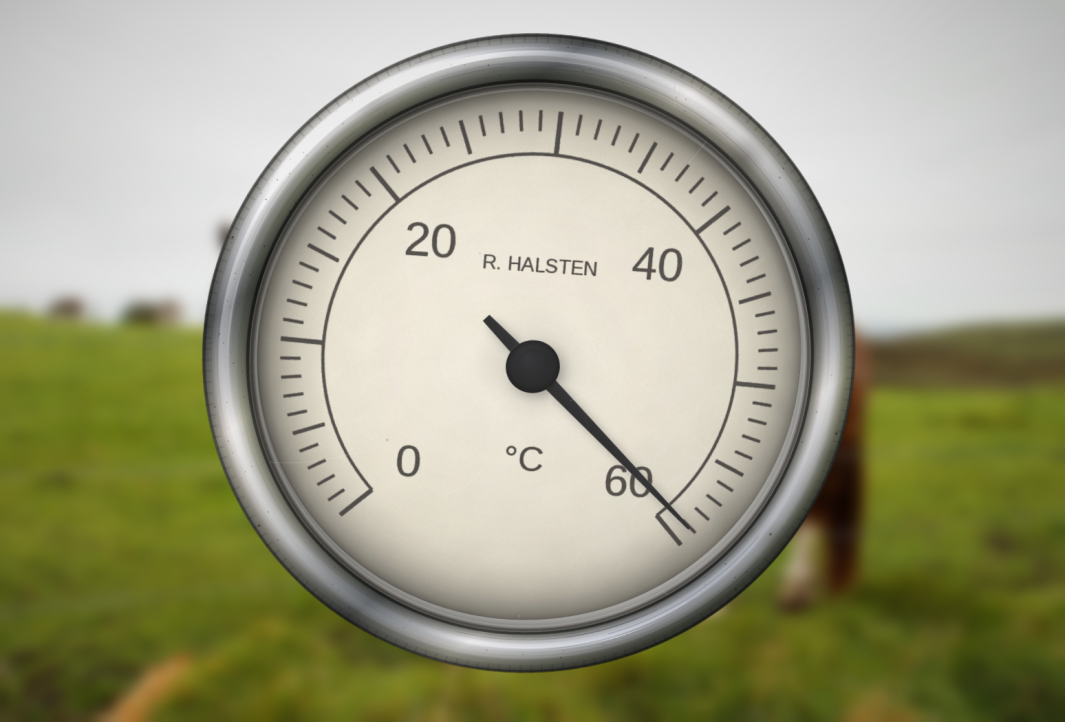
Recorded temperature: 59°C
